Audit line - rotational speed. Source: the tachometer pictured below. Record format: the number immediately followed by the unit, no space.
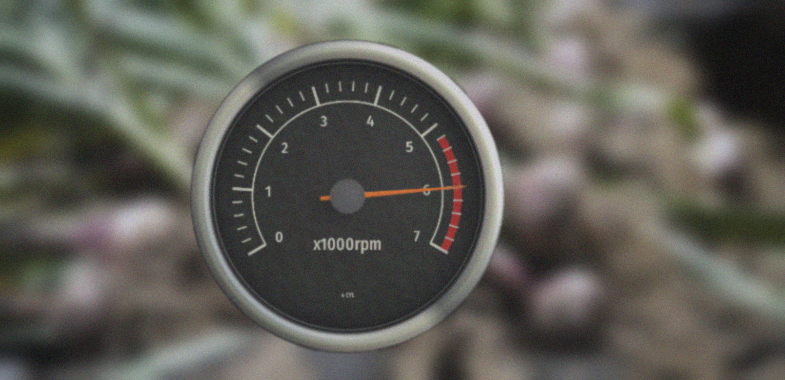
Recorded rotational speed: 6000rpm
